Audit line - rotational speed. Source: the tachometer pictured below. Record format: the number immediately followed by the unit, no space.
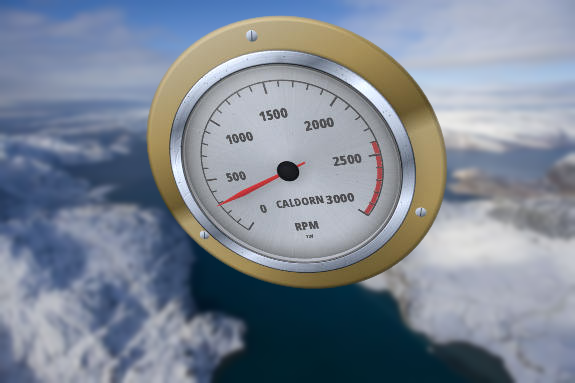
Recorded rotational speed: 300rpm
